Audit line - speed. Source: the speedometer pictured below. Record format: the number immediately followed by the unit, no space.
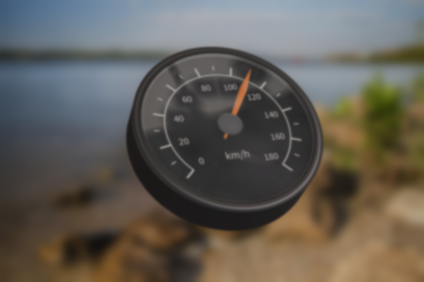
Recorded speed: 110km/h
